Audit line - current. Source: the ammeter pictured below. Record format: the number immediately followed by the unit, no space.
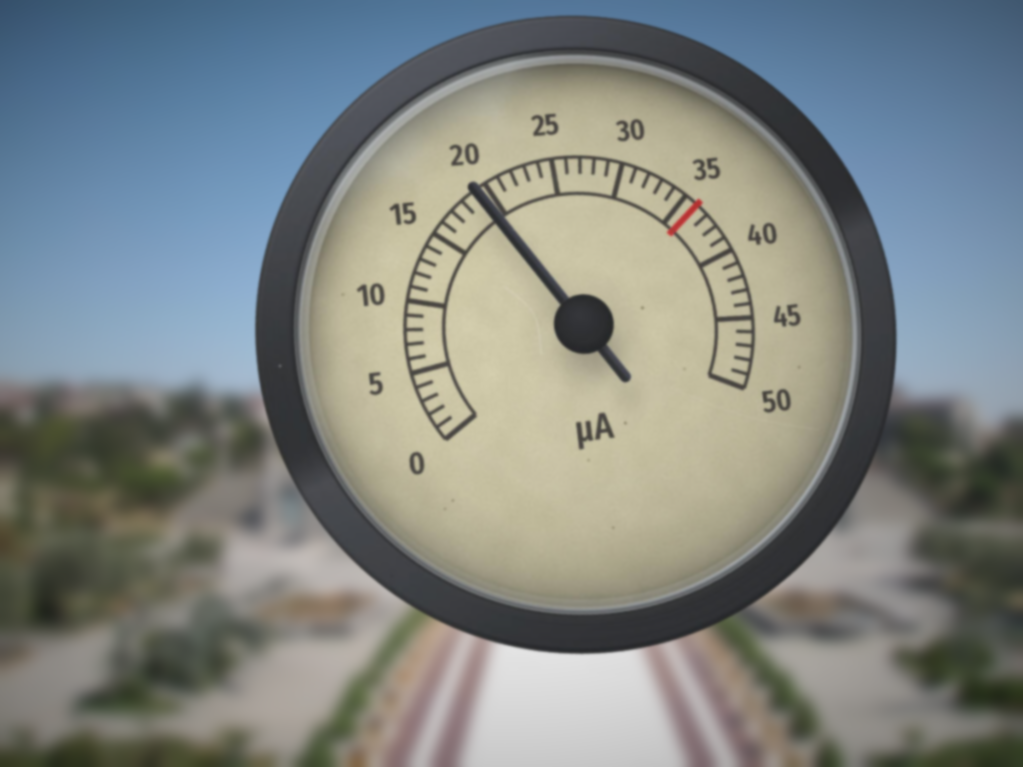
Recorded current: 19µA
